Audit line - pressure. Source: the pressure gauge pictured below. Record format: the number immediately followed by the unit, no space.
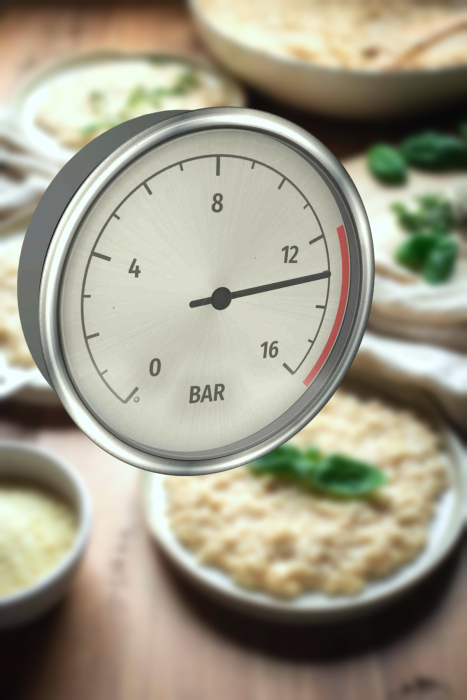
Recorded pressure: 13bar
